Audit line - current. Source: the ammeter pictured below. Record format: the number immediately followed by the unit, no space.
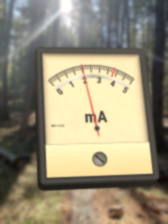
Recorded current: 2mA
